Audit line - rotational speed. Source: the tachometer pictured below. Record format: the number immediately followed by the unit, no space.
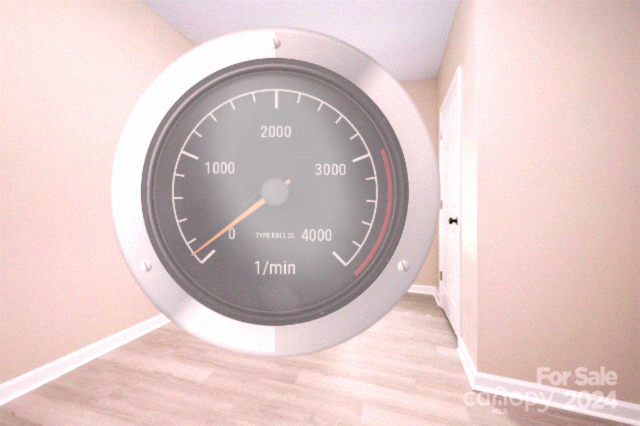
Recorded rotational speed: 100rpm
